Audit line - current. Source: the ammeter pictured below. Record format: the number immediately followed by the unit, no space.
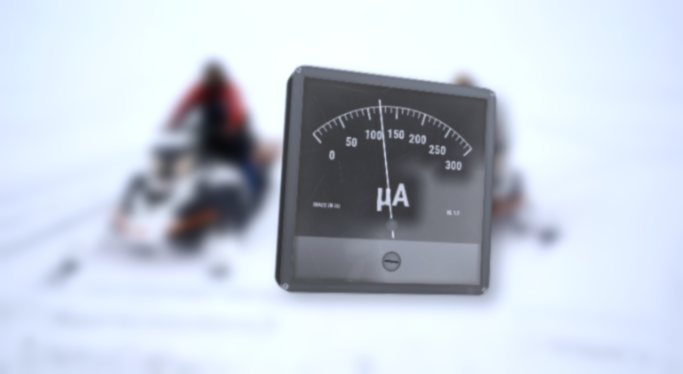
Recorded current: 120µA
